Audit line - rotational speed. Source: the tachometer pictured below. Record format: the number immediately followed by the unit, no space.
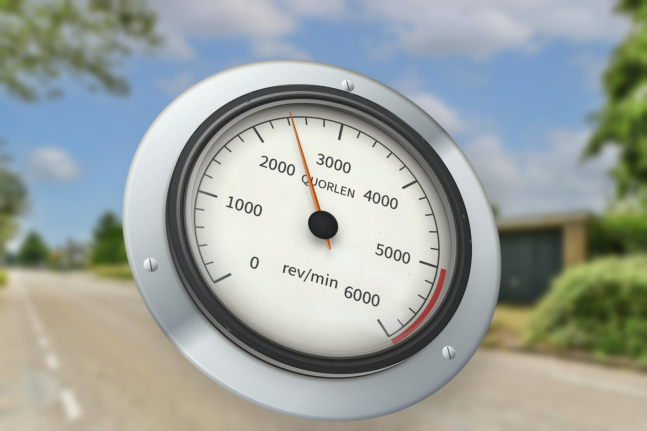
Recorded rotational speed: 2400rpm
